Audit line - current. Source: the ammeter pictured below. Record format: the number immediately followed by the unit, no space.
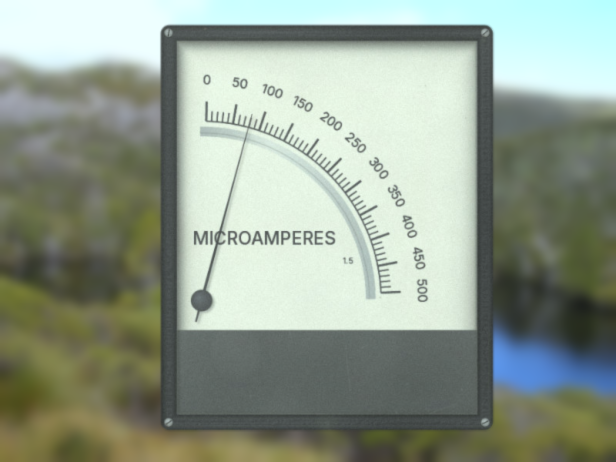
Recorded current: 80µA
